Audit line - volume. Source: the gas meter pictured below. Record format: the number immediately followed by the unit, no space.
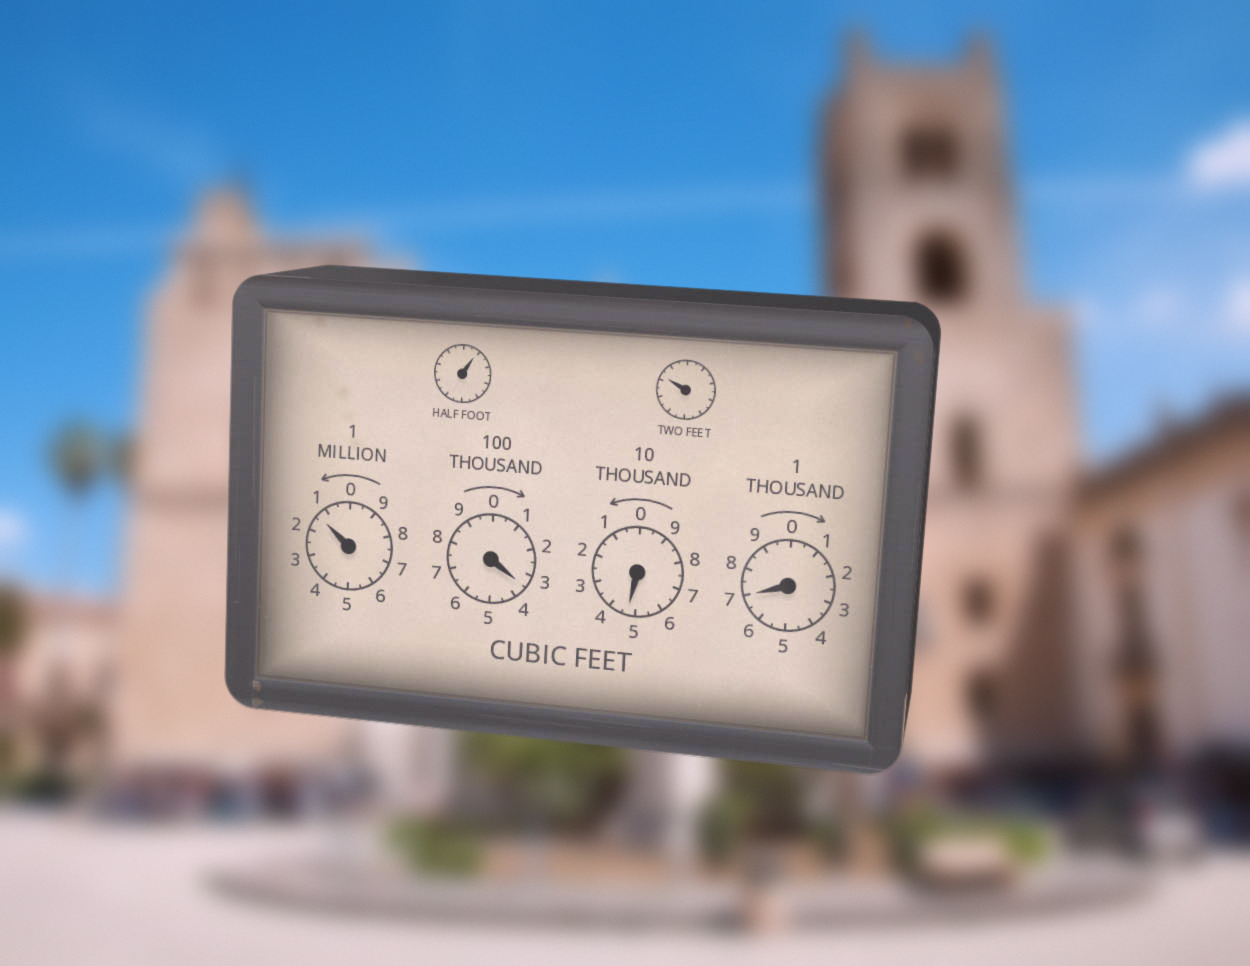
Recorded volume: 134700ft³
